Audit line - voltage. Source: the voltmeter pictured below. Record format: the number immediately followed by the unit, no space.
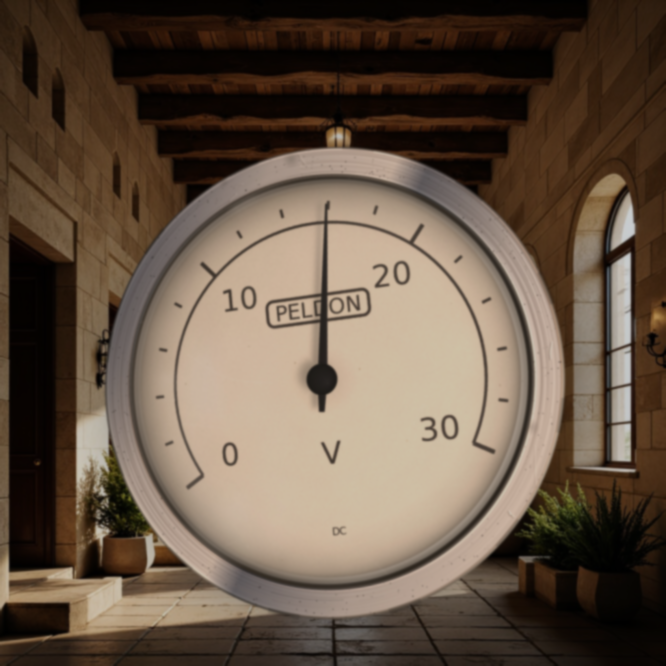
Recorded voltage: 16V
